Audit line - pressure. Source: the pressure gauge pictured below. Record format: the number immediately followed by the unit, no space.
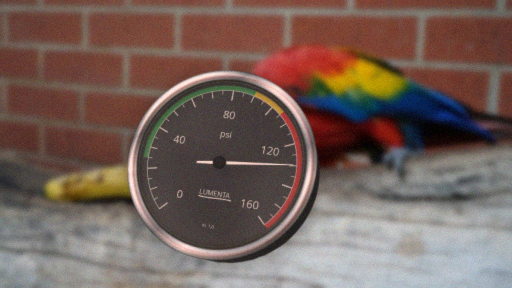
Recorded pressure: 130psi
